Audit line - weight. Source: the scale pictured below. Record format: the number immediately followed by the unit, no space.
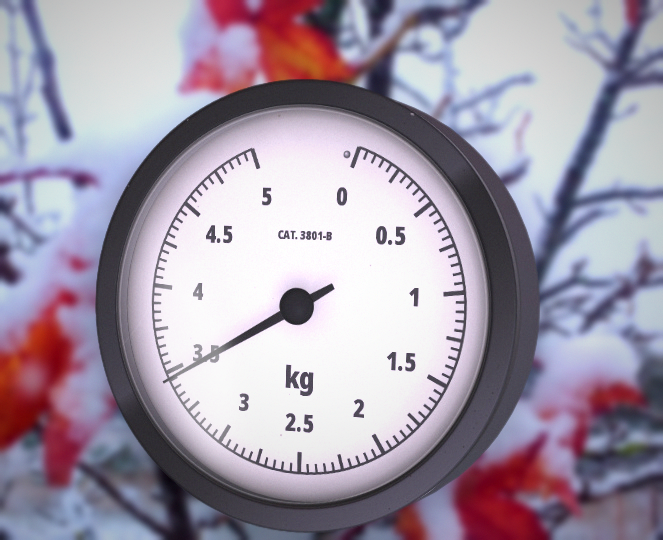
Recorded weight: 3.45kg
